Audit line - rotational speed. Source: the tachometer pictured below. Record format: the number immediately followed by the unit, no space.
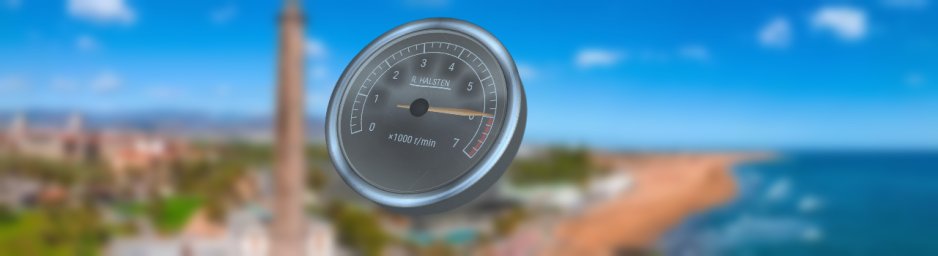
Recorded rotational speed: 6000rpm
